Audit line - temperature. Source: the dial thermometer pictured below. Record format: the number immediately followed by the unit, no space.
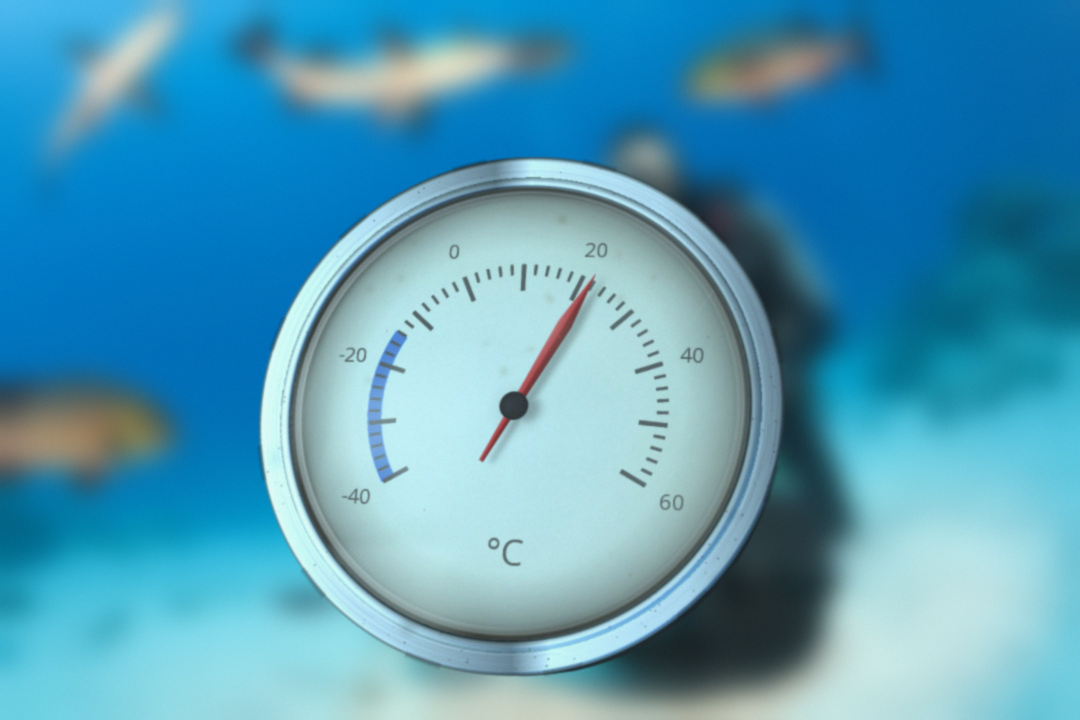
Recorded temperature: 22°C
